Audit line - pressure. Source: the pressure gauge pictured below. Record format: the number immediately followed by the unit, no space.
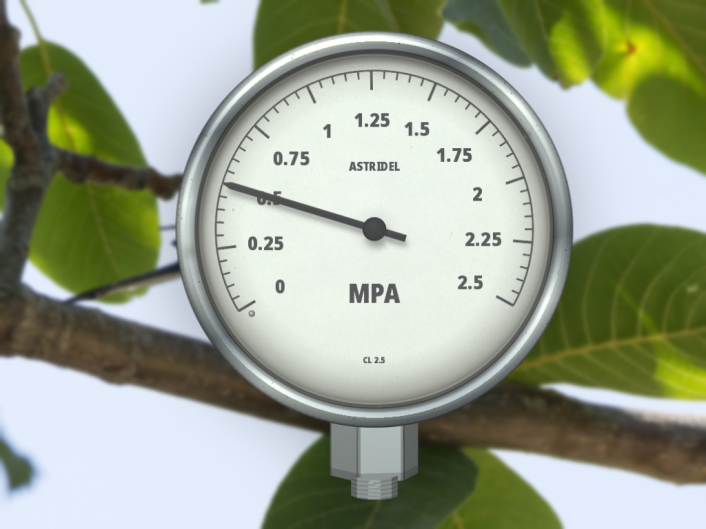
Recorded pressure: 0.5MPa
